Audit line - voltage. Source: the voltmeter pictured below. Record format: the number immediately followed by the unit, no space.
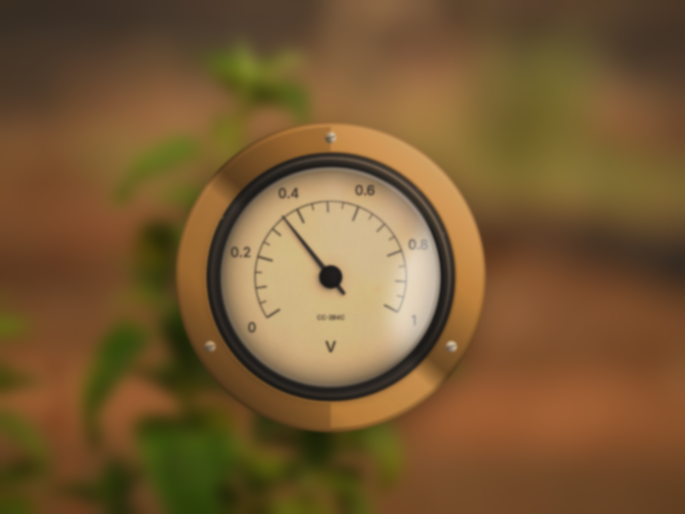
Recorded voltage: 0.35V
